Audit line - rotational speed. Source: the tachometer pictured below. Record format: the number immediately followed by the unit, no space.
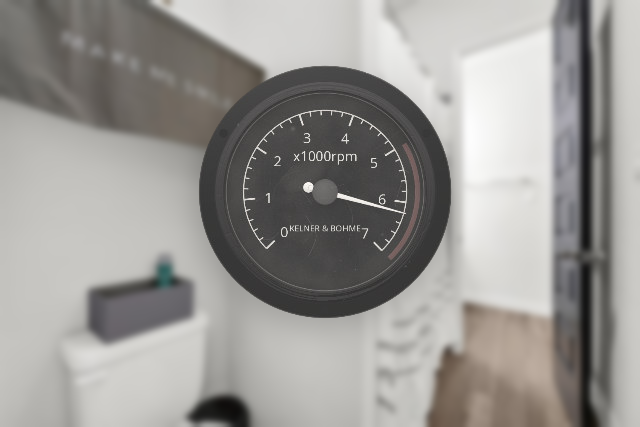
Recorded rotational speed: 6200rpm
